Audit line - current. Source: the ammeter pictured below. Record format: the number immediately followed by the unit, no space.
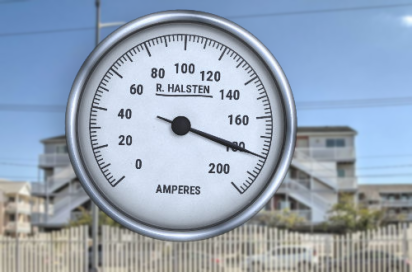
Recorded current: 180A
